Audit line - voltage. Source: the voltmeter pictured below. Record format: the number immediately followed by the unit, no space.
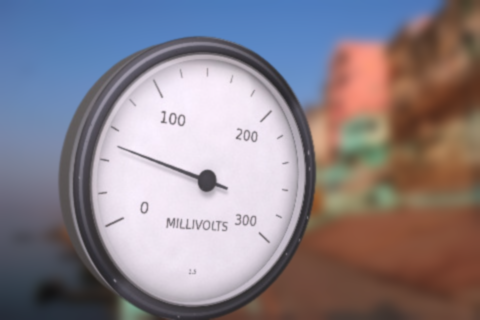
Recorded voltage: 50mV
